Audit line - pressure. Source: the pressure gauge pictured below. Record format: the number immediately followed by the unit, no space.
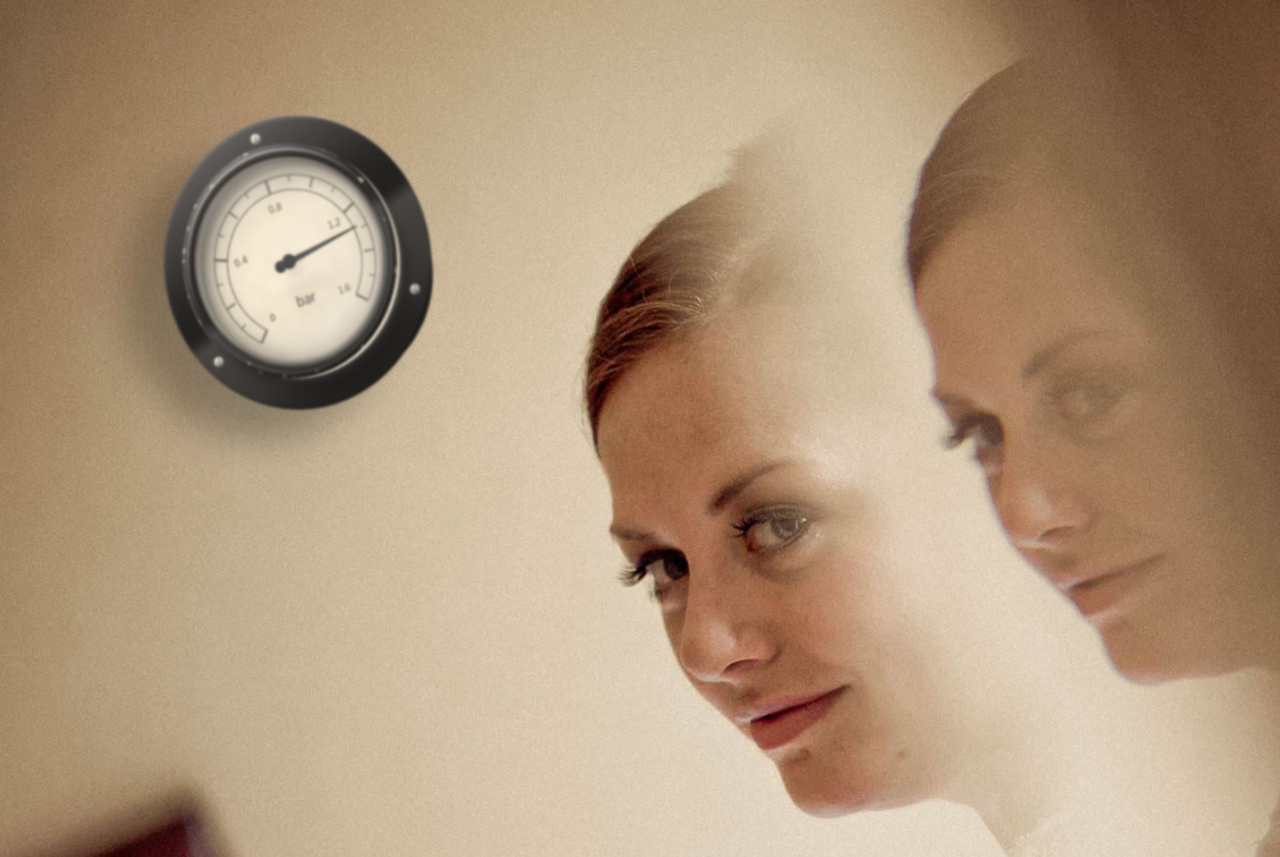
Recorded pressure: 1.3bar
